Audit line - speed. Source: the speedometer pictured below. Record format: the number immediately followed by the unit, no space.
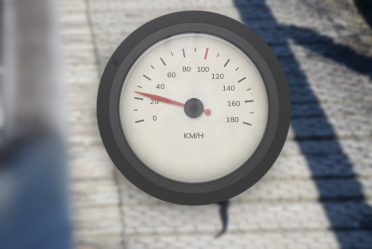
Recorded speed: 25km/h
